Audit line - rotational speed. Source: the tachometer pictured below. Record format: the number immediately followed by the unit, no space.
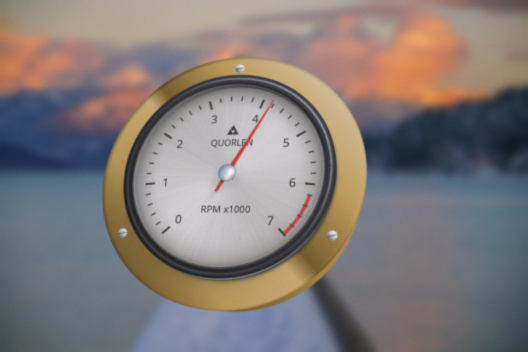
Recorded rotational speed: 4200rpm
